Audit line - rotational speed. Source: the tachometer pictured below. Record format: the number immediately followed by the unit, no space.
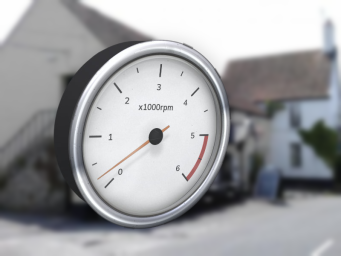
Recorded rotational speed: 250rpm
